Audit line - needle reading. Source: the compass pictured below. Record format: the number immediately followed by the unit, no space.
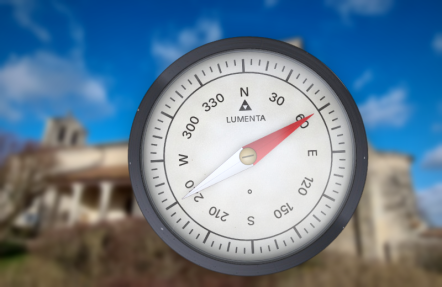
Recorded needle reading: 60°
